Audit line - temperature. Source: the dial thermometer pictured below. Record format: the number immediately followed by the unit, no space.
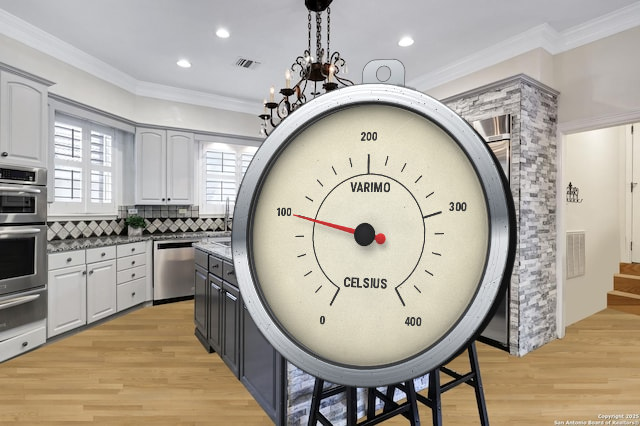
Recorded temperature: 100°C
